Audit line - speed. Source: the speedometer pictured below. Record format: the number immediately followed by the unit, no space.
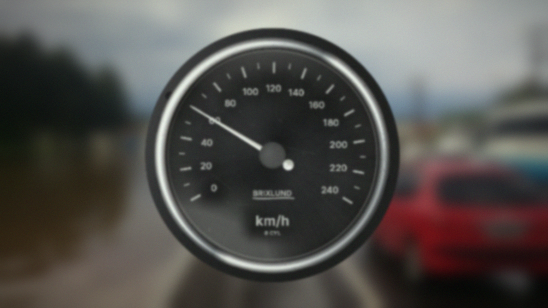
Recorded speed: 60km/h
